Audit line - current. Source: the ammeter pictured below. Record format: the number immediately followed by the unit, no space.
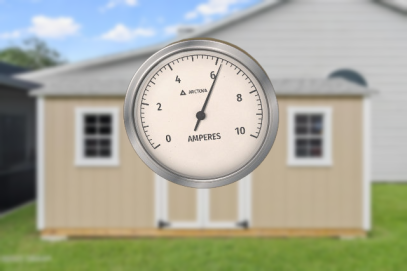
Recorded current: 6.2A
